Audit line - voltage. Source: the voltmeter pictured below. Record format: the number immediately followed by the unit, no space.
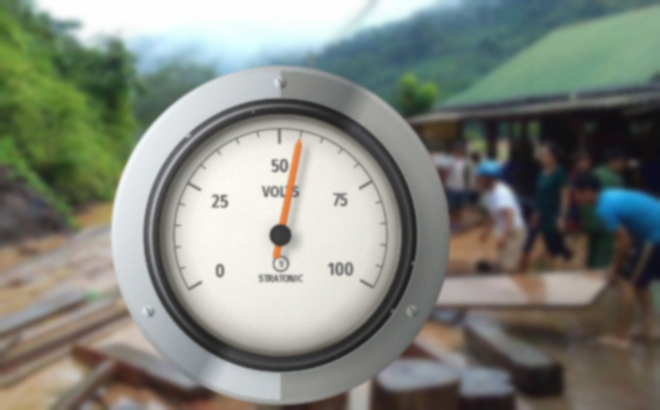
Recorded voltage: 55V
